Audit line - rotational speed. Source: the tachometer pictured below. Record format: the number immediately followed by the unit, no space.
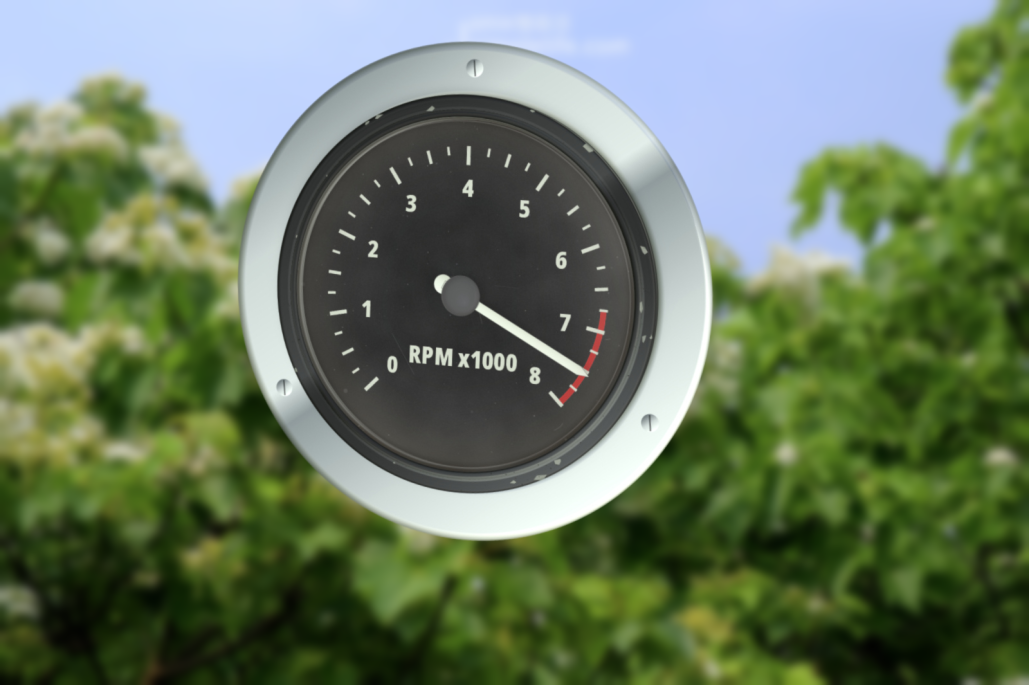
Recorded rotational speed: 7500rpm
